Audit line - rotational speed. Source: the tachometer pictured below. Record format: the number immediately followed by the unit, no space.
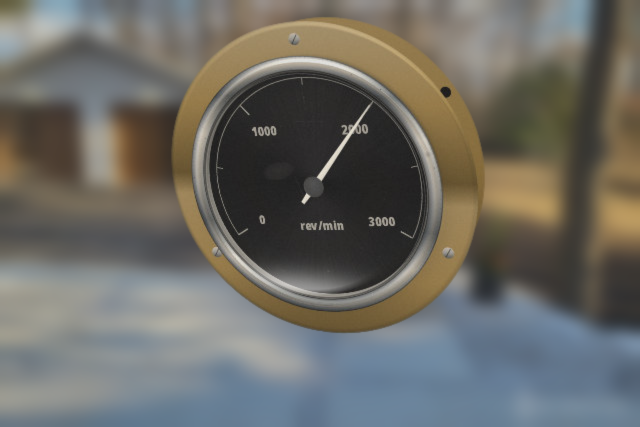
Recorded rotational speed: 2000rpm
